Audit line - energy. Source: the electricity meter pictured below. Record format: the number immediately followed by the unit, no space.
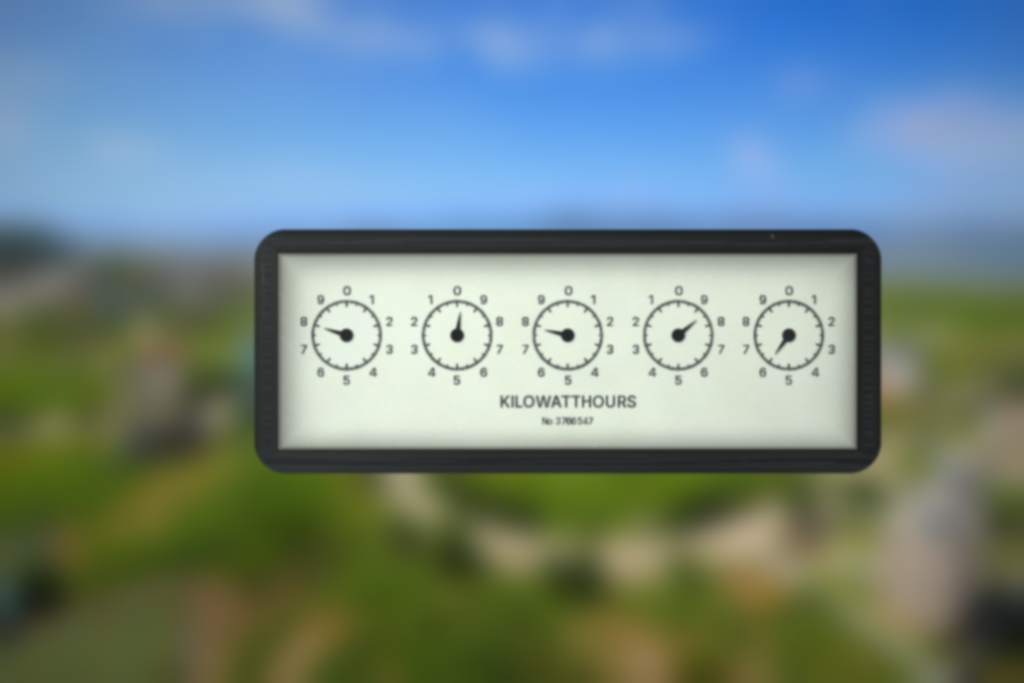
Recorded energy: 79786kWh
